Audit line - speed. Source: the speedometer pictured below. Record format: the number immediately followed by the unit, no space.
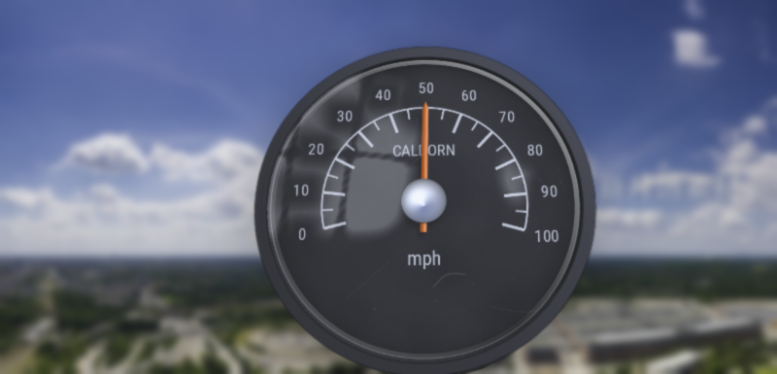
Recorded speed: 50mph
